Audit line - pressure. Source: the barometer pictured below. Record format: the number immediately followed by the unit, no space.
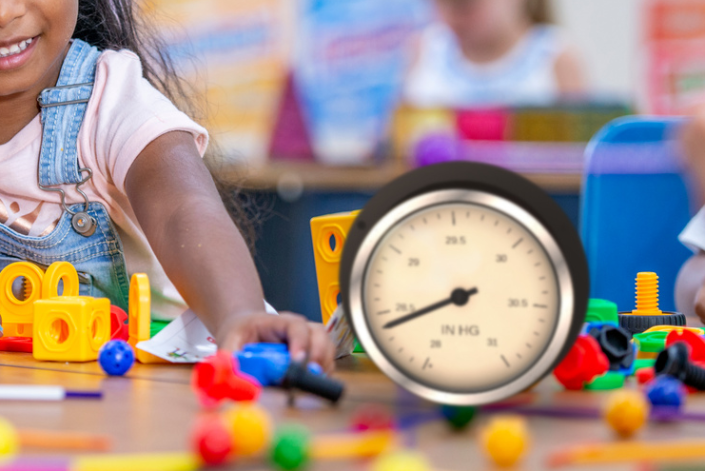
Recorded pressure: 28.4inHg
